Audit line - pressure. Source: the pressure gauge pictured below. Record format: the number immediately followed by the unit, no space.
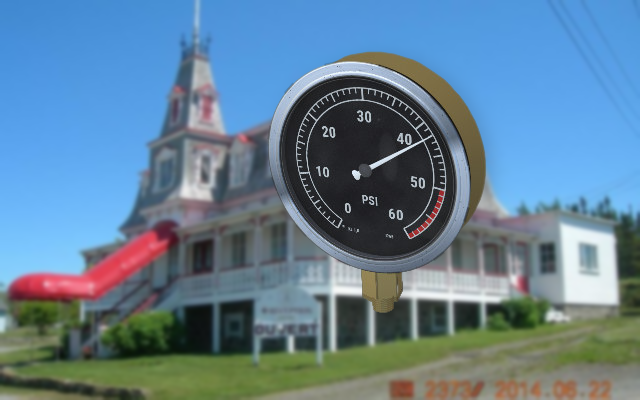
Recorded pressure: 42psi
